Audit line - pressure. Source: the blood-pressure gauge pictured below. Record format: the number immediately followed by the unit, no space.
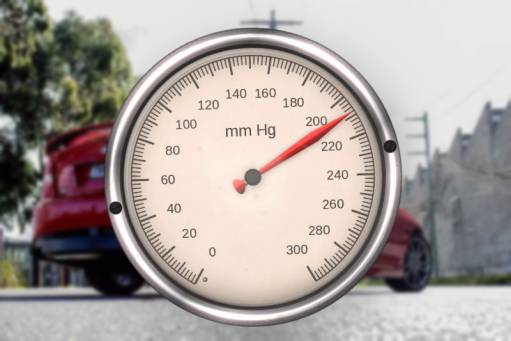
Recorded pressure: 208mmHg
